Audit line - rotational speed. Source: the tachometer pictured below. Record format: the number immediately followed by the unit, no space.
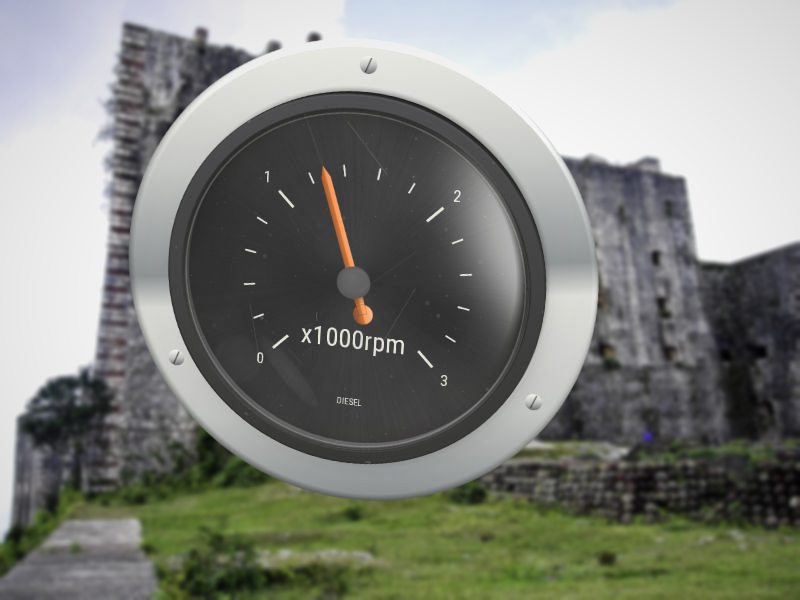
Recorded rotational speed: 1300rpm
